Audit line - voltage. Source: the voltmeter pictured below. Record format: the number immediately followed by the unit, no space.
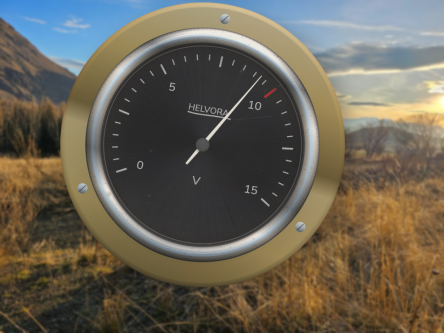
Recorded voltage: 9.25V
